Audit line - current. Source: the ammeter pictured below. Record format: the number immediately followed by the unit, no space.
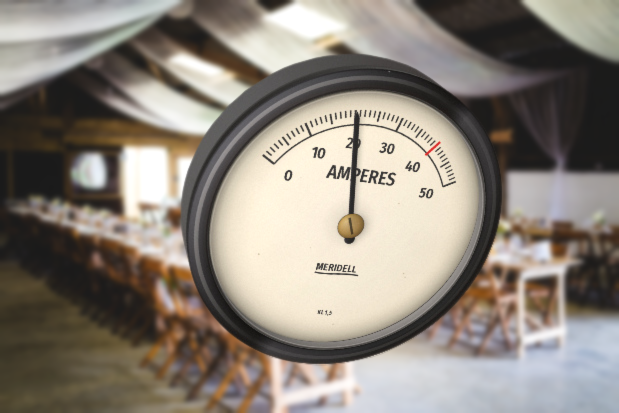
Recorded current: 20A
